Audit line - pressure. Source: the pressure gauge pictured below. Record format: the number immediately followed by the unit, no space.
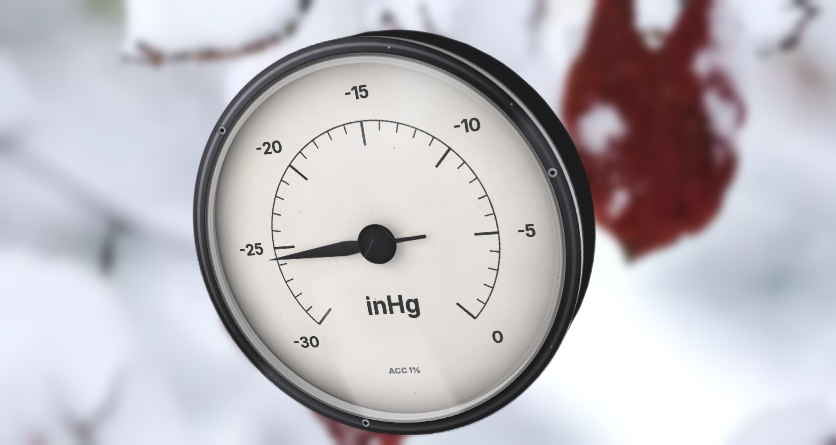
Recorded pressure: -25.5inHg
